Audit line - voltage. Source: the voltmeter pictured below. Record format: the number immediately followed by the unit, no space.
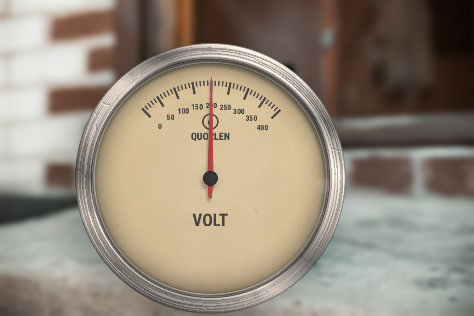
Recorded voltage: 200V
